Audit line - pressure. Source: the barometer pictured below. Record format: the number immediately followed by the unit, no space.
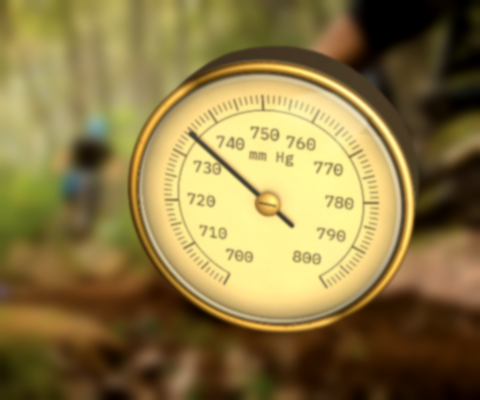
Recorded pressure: 735mmHg
